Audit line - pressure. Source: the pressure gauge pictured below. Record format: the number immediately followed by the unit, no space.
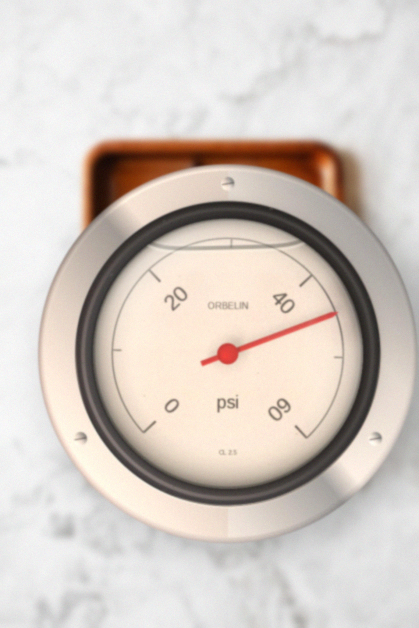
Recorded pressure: 45psi
